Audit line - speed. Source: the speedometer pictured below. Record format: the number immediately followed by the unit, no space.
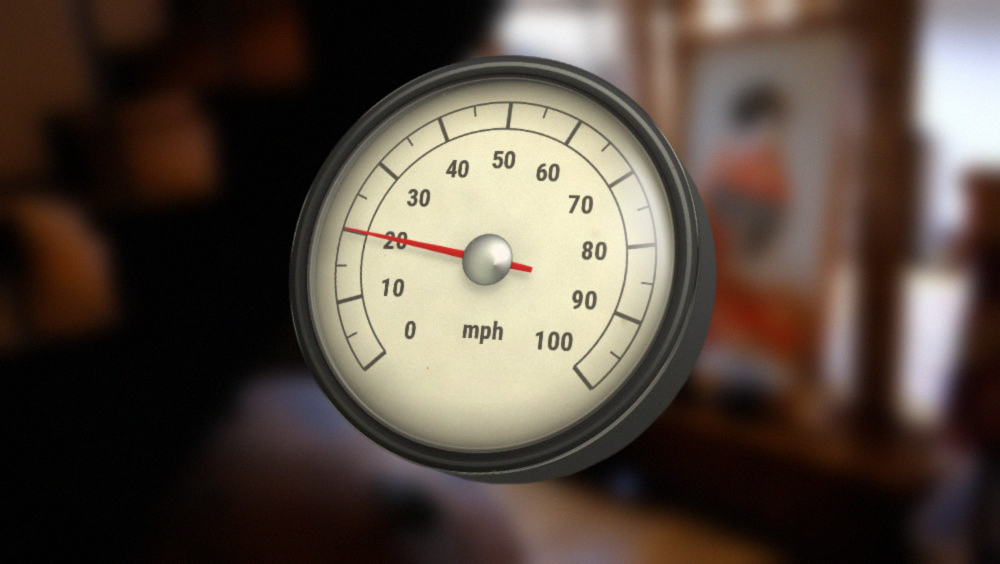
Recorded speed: 20mph
